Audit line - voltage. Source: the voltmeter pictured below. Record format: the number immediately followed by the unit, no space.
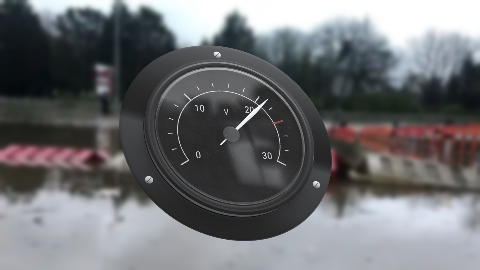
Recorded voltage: 21V
